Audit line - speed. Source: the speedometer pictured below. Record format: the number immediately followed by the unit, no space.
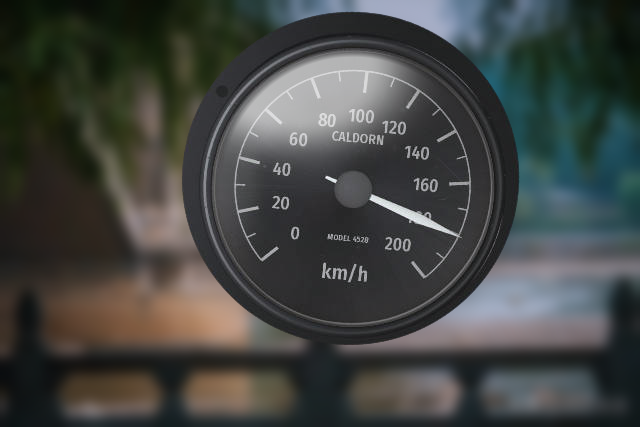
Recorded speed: 180km/h
